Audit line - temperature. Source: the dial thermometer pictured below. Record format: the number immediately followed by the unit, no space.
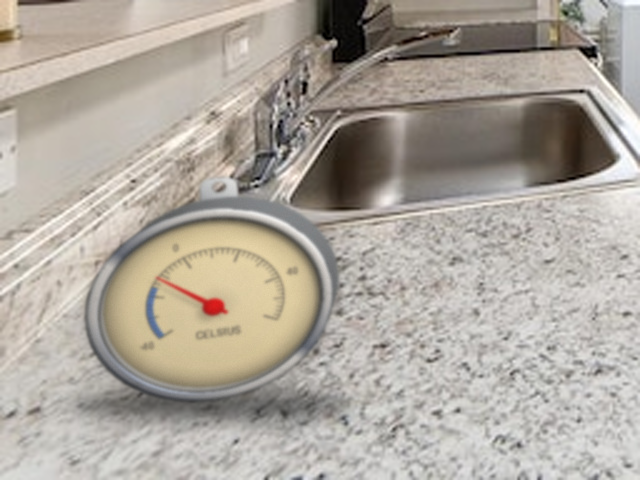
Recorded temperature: -10°C
